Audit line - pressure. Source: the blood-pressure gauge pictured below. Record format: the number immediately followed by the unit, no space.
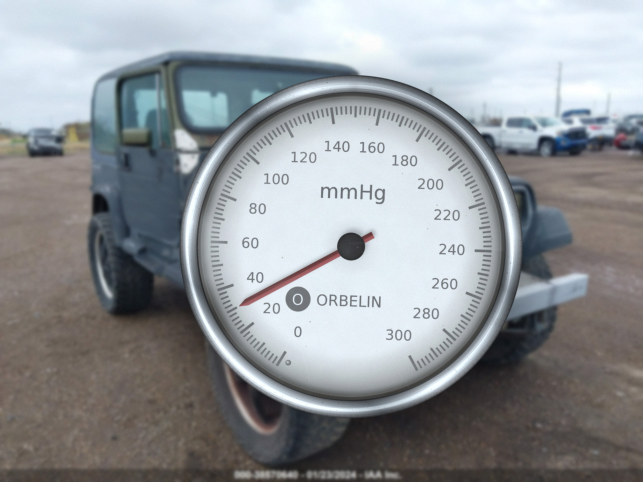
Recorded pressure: 30mmHg
